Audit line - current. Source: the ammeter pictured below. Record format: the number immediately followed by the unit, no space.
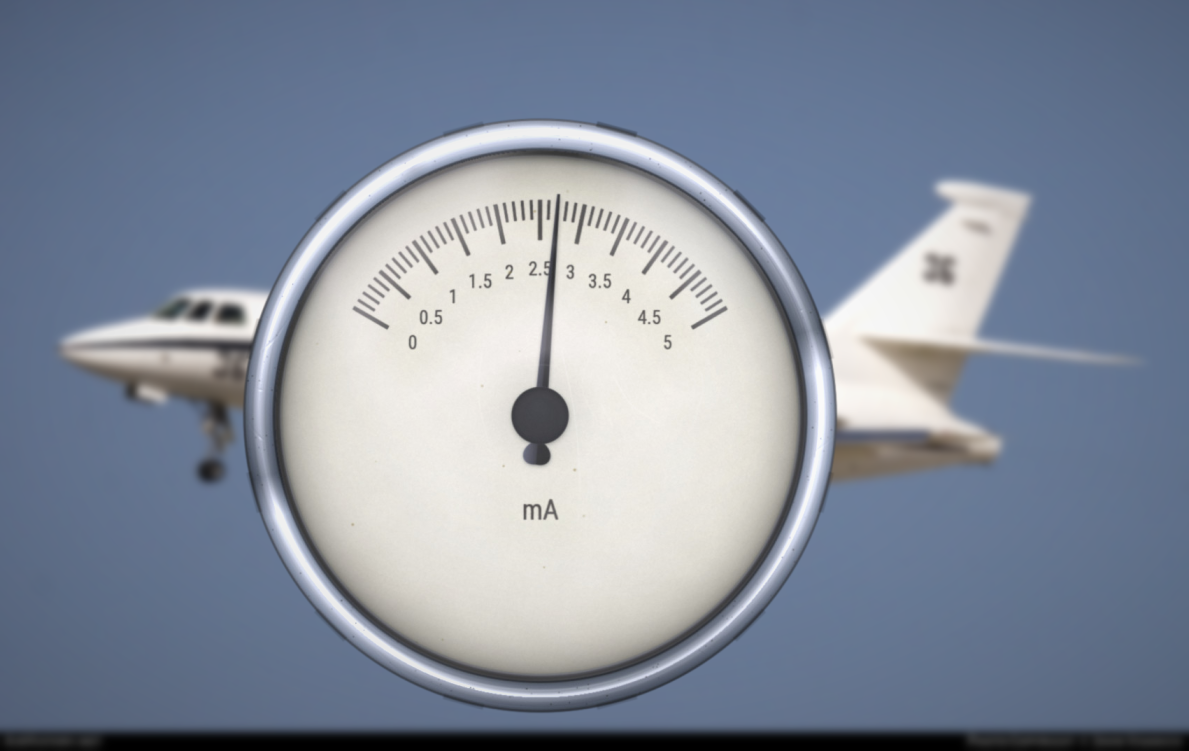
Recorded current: 2.7mA
